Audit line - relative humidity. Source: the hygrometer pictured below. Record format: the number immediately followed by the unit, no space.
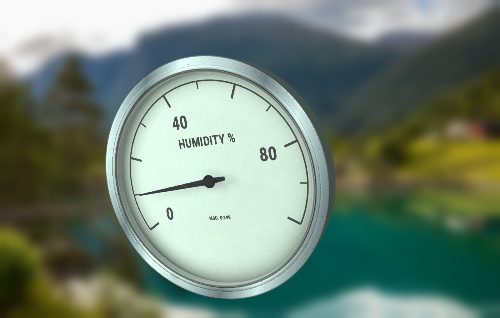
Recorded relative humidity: 10%
